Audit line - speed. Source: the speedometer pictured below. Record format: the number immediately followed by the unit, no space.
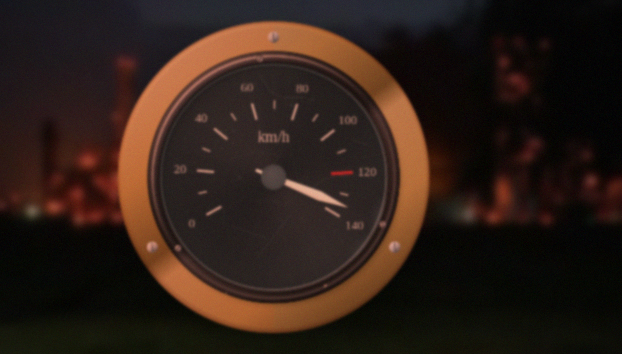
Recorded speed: 135km/h
